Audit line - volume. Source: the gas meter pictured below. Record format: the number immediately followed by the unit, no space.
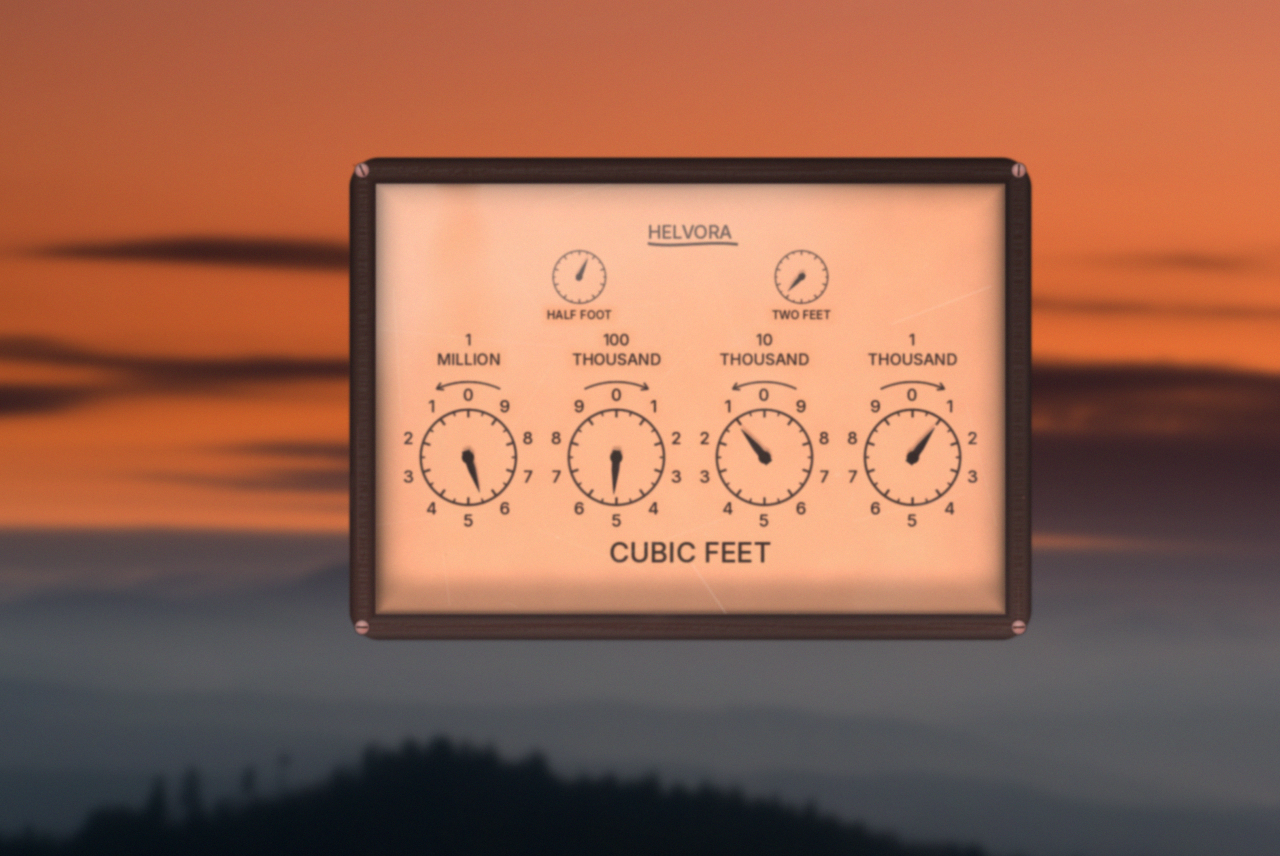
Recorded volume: 551100ft³
